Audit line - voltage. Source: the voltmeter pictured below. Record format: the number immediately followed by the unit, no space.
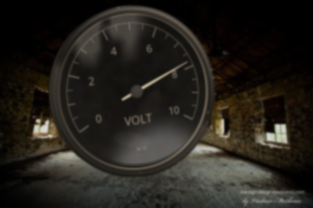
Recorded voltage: 7.75V
